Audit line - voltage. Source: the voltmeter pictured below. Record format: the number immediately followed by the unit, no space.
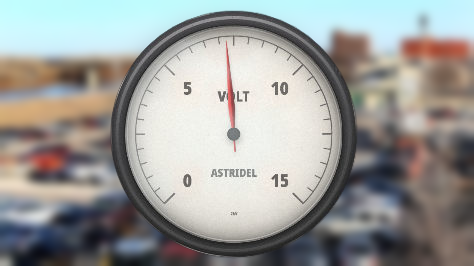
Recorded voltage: 7.25V
